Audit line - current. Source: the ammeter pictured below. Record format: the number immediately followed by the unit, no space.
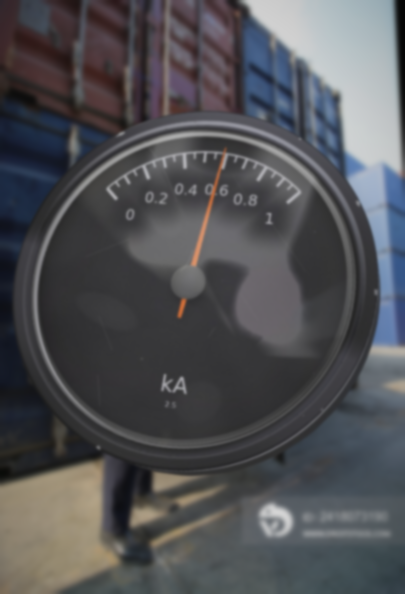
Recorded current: 0.6kA
